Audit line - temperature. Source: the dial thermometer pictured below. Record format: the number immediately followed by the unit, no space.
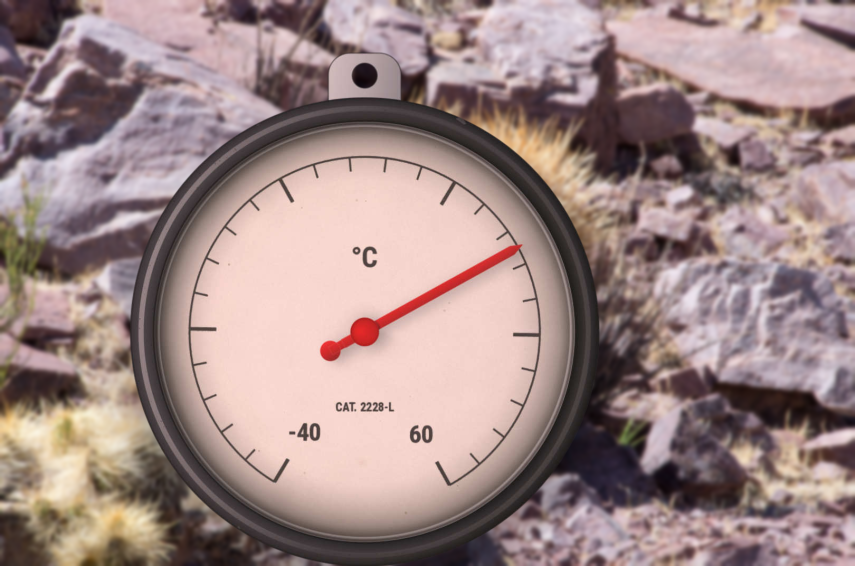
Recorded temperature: 30°C
